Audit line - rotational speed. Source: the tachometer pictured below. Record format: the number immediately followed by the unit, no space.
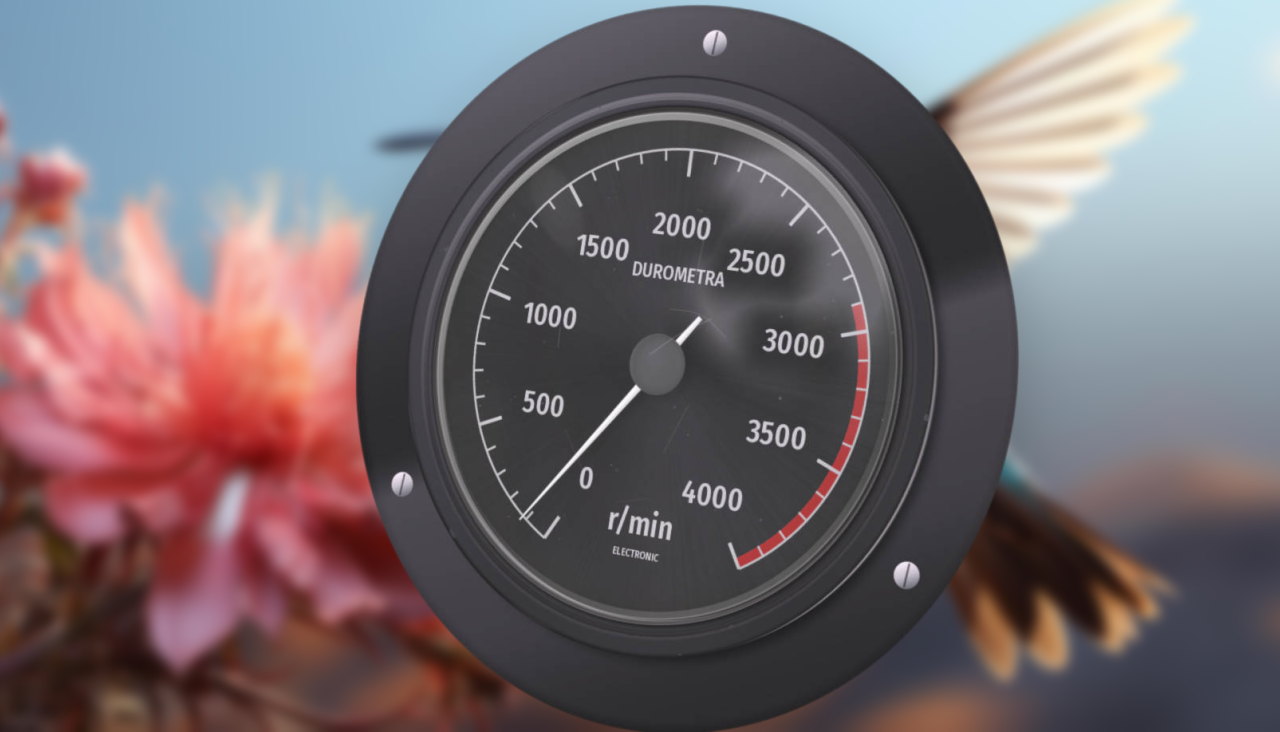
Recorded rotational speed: 100rpm
